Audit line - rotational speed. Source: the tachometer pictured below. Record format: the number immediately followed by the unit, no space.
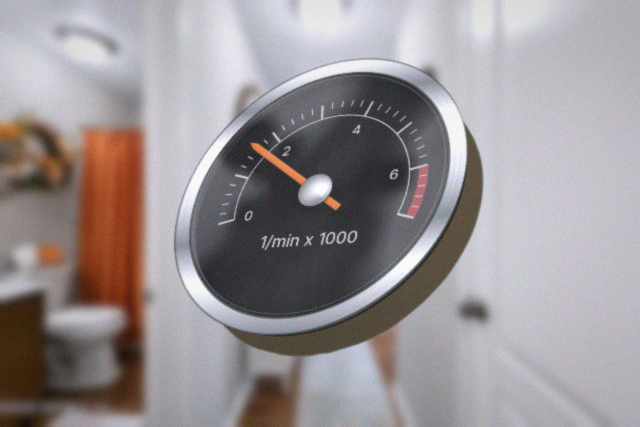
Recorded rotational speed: 1600rpm
